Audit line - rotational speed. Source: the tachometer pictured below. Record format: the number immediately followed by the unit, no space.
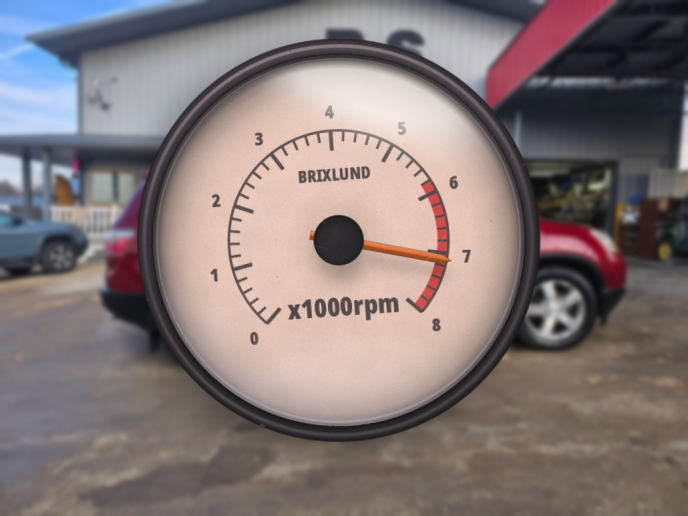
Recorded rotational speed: 7100rpm
